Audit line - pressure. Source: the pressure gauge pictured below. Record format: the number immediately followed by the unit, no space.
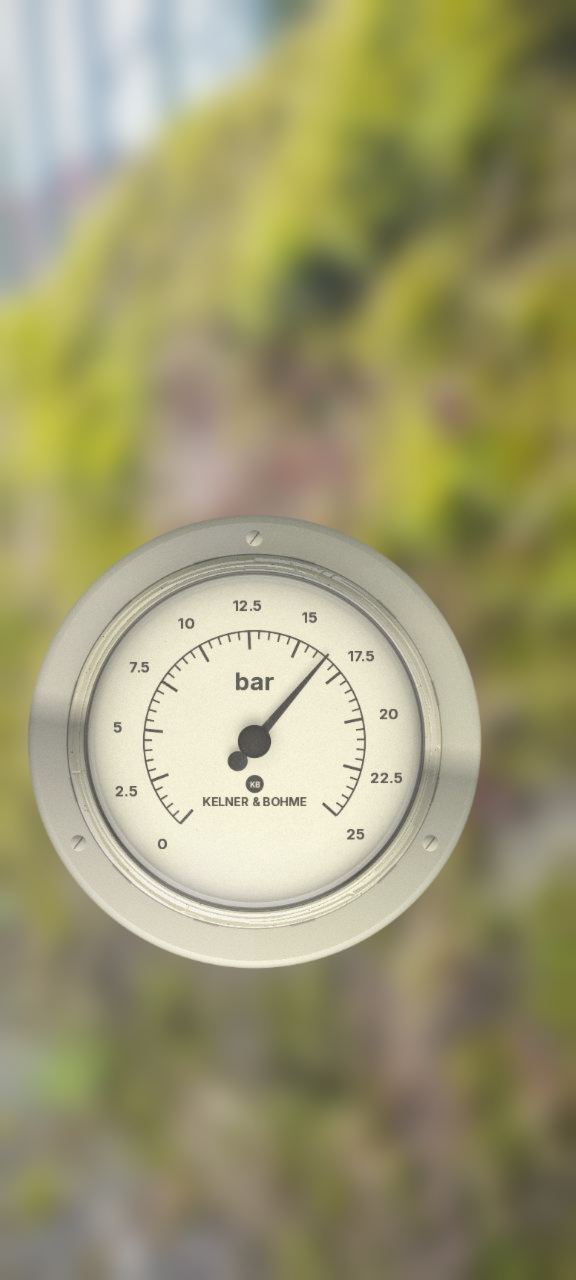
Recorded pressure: 16.5bar
